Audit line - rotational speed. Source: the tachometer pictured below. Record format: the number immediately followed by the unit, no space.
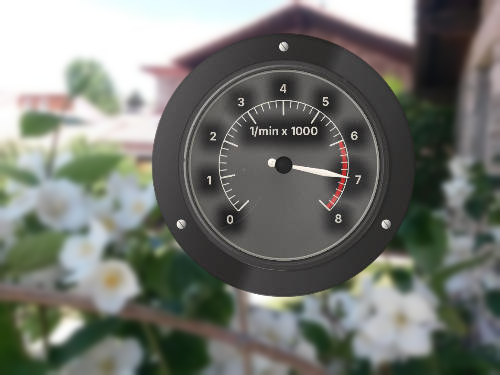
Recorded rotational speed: 7000rpm
